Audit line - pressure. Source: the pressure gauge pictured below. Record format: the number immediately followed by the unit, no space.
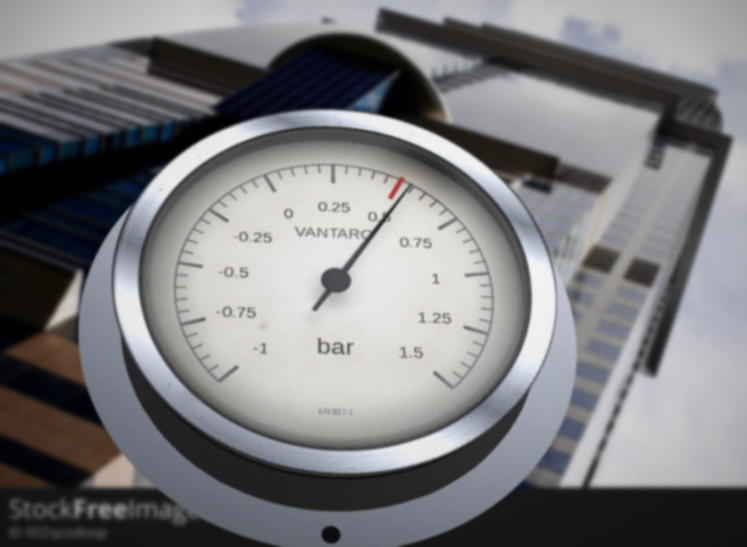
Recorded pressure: 0.55bar
